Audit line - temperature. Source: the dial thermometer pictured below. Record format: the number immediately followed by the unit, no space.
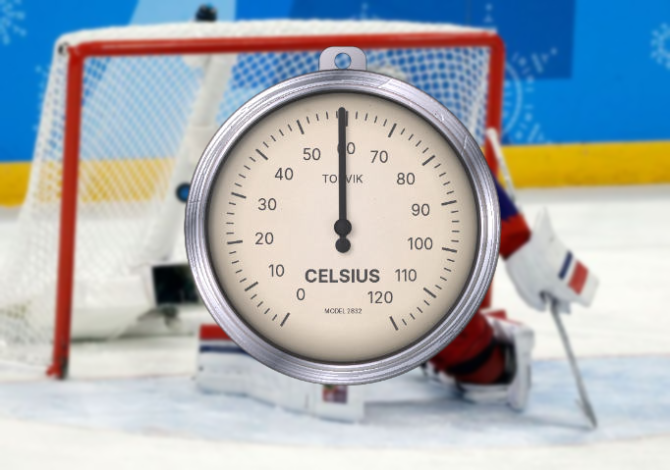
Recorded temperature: 59°C
